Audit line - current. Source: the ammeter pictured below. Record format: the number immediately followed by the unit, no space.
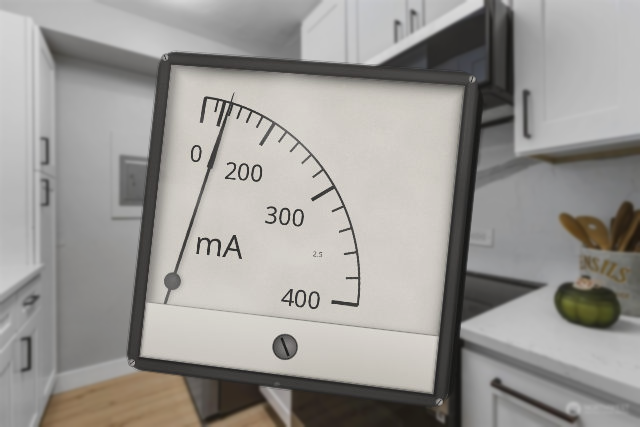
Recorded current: 120mA
